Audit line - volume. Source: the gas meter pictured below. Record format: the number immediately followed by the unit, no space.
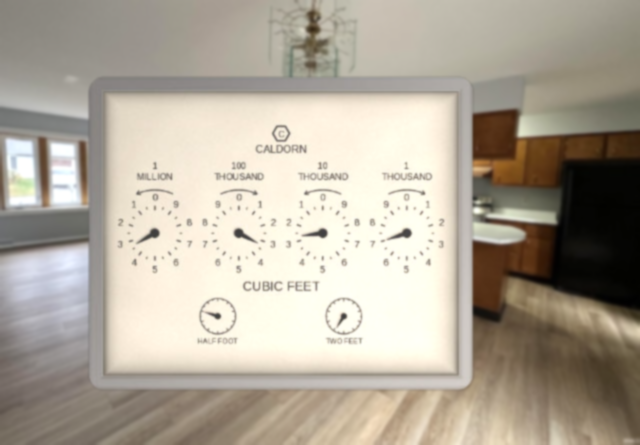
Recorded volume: 332700ft³
